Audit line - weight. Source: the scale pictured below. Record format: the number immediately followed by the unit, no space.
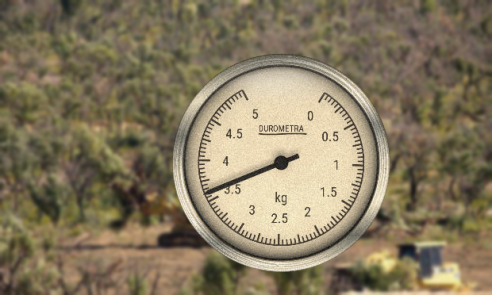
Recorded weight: 3.6kg
